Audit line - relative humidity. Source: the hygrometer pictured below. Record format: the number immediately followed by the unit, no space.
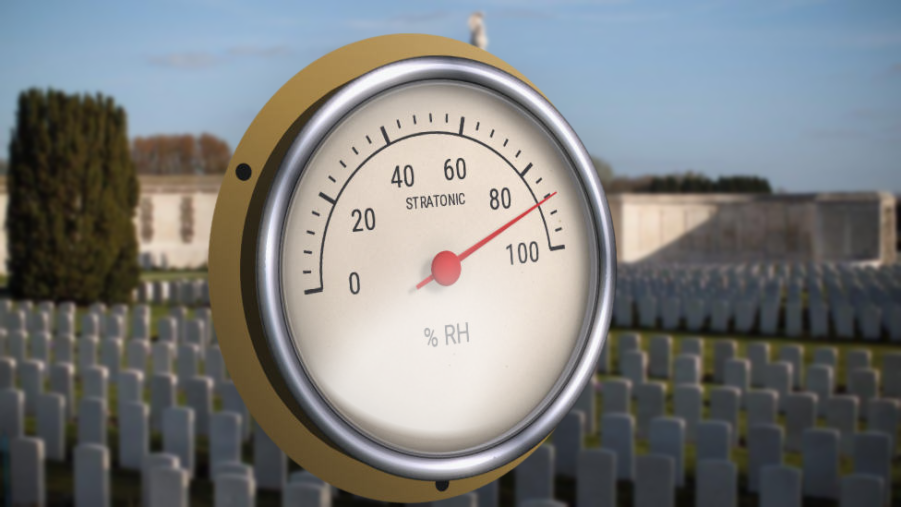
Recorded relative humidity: 88%
